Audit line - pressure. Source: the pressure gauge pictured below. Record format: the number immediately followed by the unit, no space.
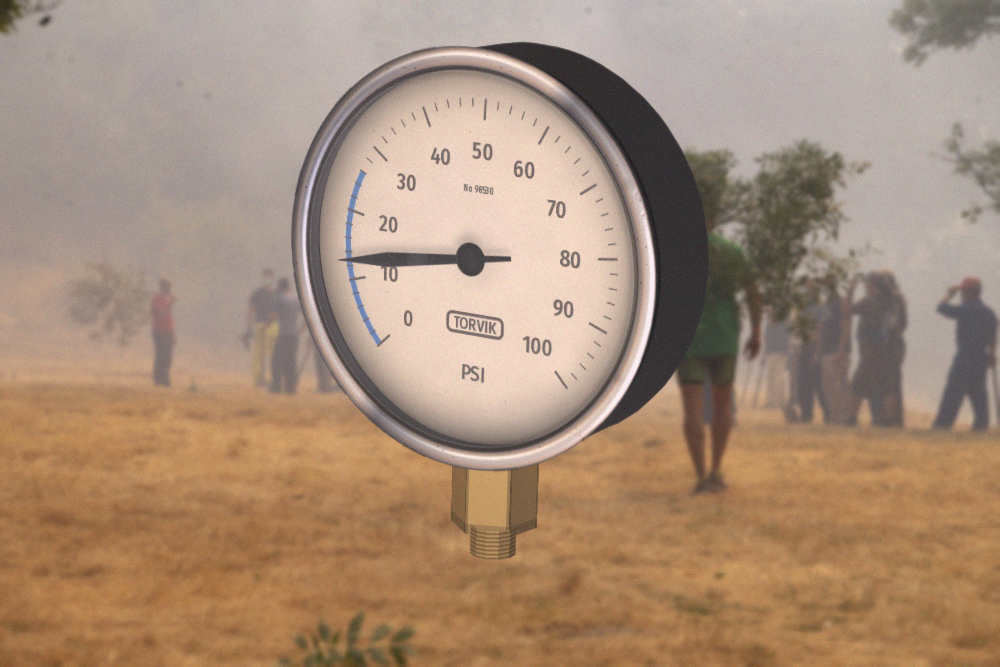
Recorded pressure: 13psi
